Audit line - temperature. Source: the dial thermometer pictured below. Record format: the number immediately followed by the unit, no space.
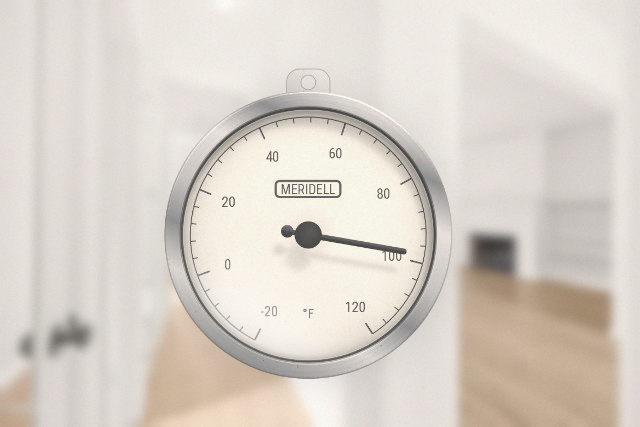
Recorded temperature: 98°F
